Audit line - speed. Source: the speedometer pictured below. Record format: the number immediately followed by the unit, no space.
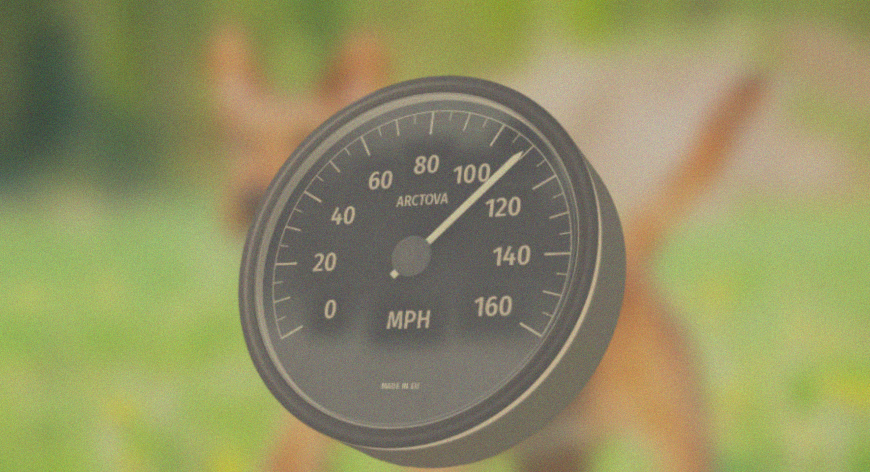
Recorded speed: 110mph
